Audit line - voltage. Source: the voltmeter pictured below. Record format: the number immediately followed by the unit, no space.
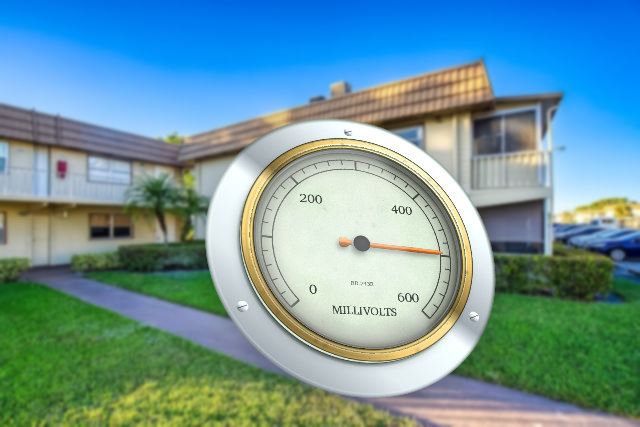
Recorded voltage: 500mV
